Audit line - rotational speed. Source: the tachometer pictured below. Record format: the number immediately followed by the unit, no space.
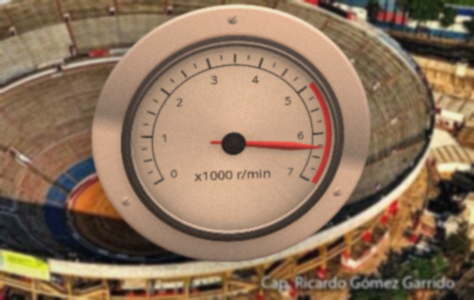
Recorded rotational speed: 6250rpm
